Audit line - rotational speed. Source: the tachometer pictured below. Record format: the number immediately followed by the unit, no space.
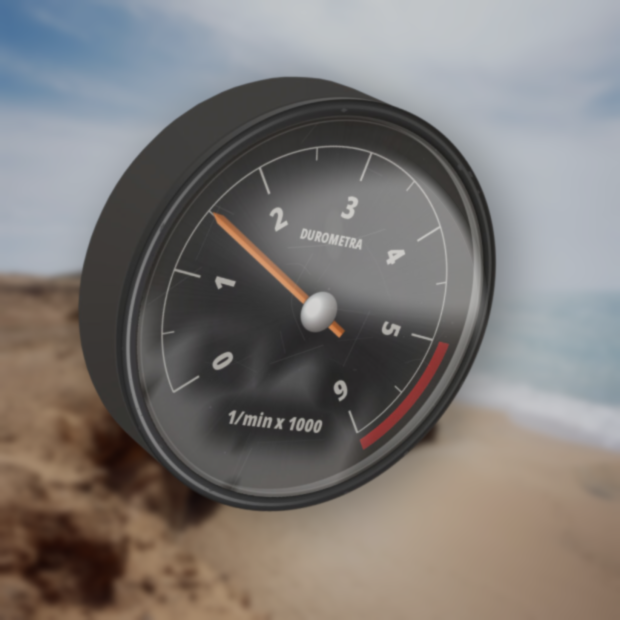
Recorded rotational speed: 1500rpm
